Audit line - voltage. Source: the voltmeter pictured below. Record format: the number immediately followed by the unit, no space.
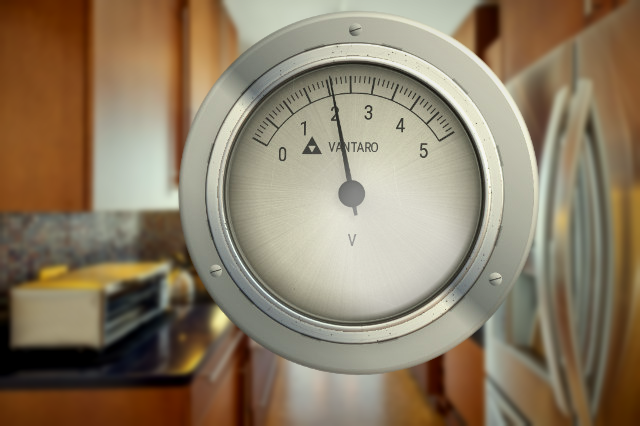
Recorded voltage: 2.1V
